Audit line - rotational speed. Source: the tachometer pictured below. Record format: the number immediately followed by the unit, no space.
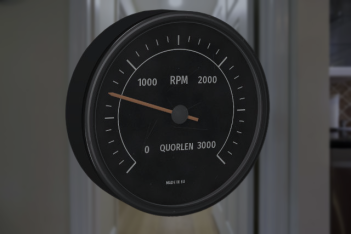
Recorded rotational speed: 700rpm
